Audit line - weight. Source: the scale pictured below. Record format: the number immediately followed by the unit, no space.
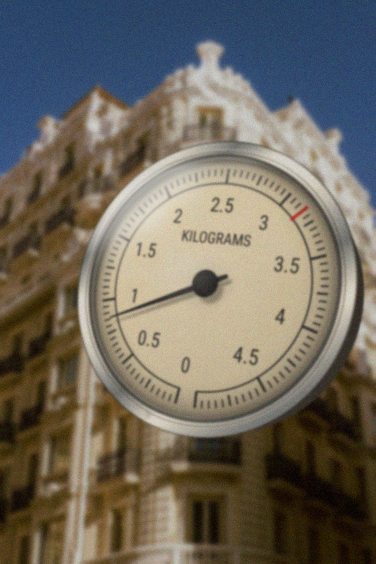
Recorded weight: 0.85kg
